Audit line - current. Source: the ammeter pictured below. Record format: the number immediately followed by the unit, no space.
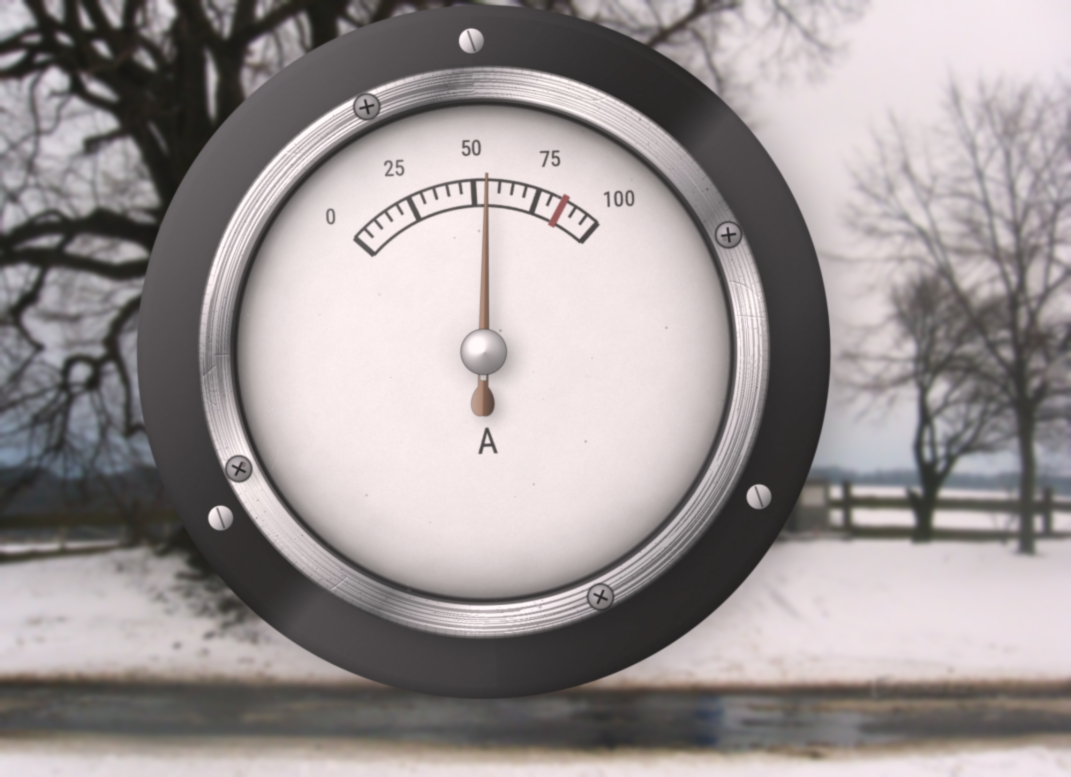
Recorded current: 55A
